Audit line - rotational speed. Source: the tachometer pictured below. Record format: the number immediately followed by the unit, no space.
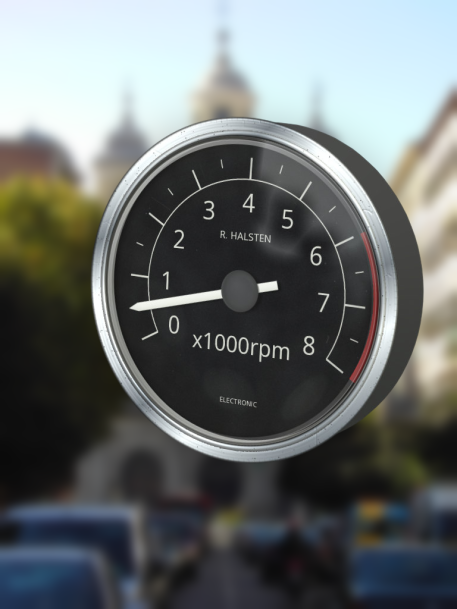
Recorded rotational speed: 500rpm
